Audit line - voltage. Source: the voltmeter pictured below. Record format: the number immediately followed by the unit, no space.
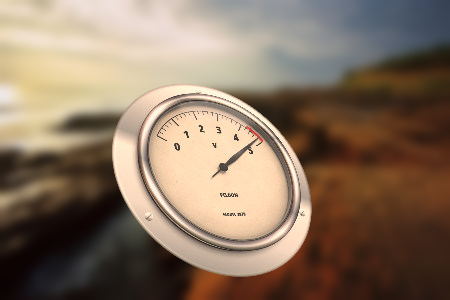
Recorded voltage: 4.8V
